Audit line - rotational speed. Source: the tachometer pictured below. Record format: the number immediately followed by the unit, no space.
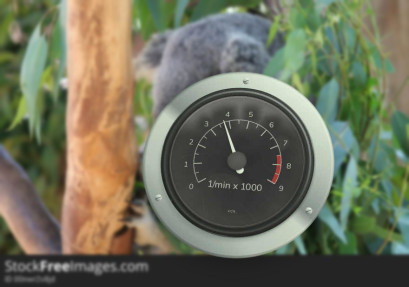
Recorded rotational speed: 3750rpm
